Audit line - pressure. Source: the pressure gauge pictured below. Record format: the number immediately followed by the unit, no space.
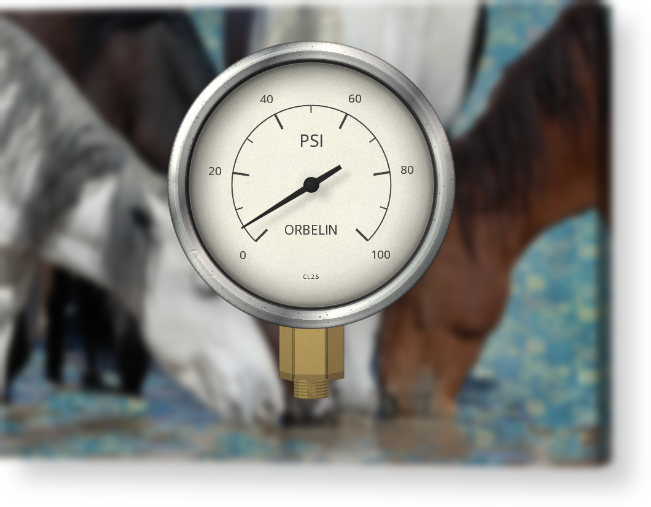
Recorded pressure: 5psi
